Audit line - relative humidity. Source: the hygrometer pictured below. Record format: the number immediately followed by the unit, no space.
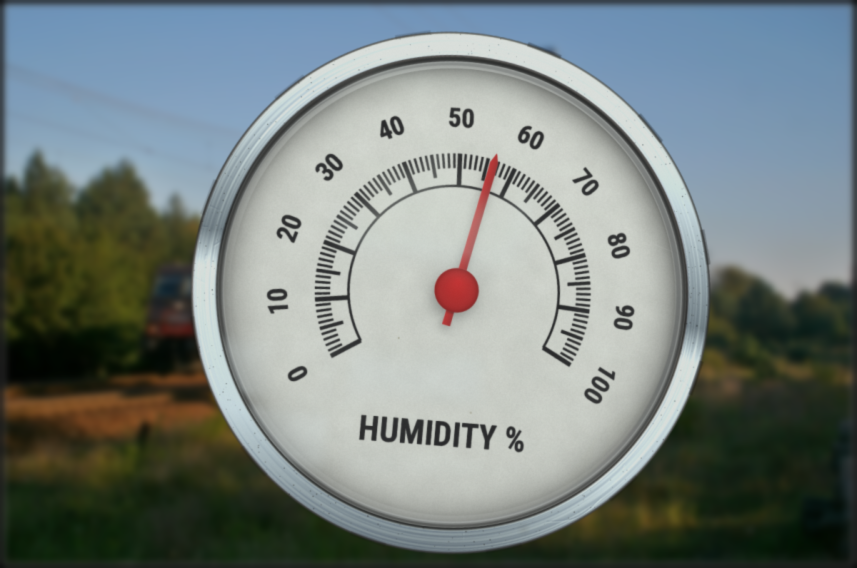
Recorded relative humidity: 56%
